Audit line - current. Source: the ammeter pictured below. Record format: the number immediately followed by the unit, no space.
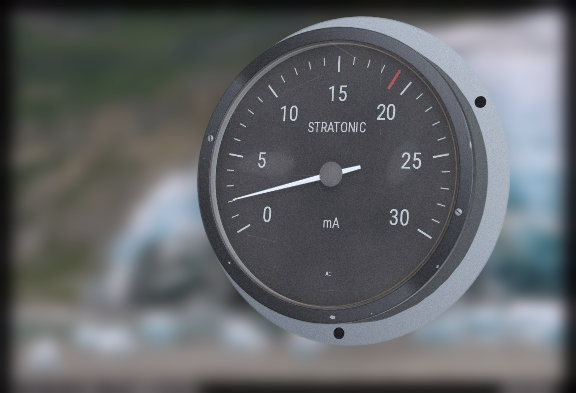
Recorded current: 2mA
